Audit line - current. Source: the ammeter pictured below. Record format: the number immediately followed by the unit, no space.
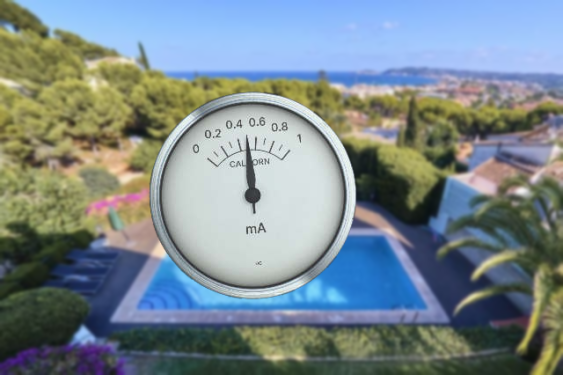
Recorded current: 0.5mA
